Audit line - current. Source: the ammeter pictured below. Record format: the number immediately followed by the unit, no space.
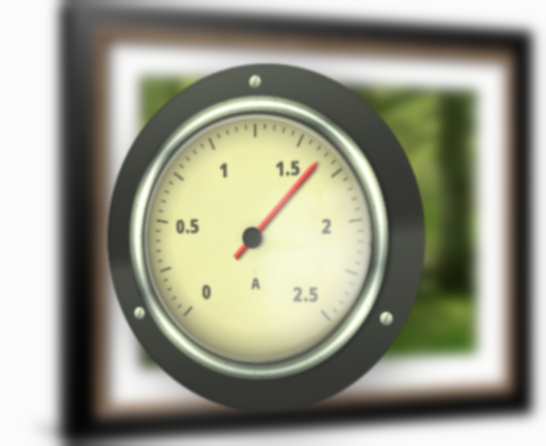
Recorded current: 1.65A
